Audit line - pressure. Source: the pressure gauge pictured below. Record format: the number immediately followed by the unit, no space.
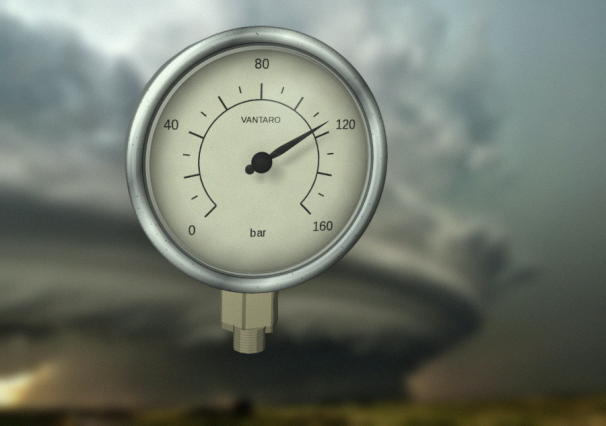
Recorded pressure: 115bar
